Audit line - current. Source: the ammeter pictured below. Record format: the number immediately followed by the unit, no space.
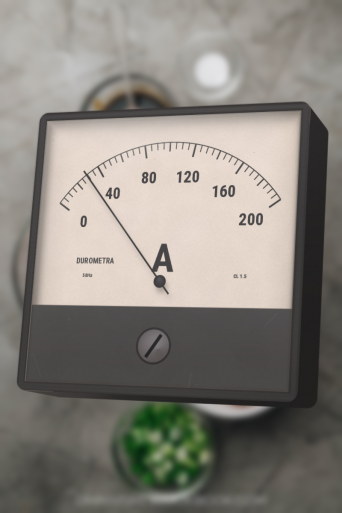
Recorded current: 30A
